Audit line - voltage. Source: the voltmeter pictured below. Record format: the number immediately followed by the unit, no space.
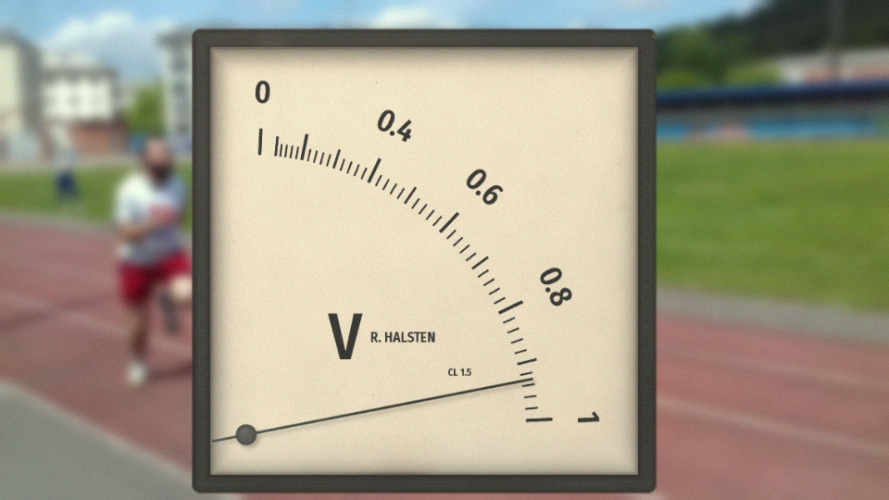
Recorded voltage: 0.93V
